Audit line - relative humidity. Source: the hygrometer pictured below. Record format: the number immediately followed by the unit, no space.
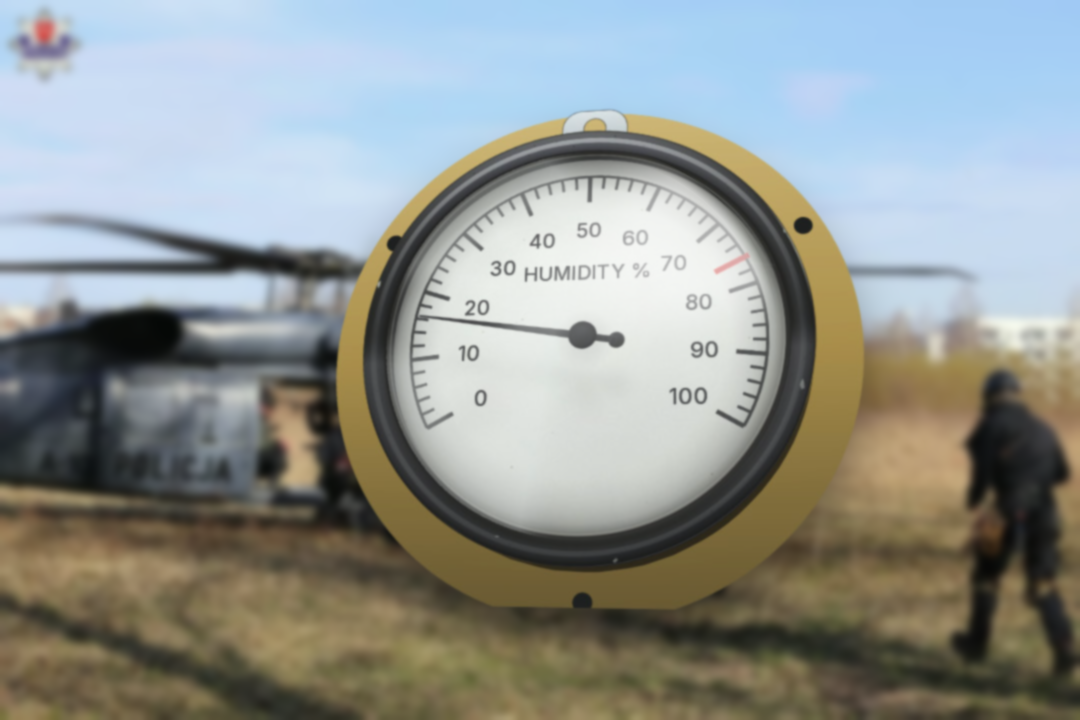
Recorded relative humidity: 16%
